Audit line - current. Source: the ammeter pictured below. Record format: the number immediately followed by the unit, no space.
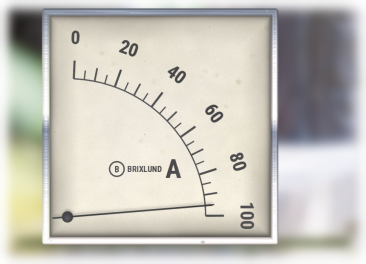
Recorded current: 95A
